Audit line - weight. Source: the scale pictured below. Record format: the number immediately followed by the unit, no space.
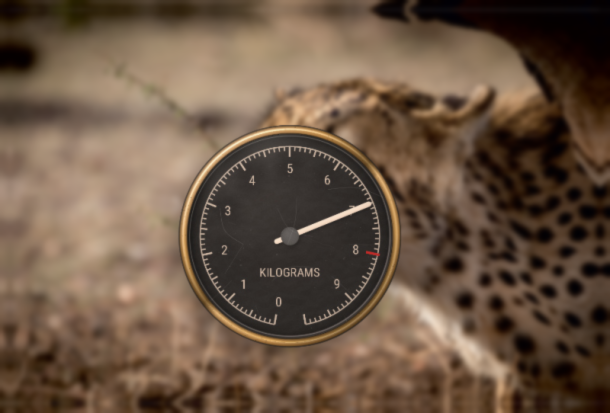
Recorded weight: 7kg
